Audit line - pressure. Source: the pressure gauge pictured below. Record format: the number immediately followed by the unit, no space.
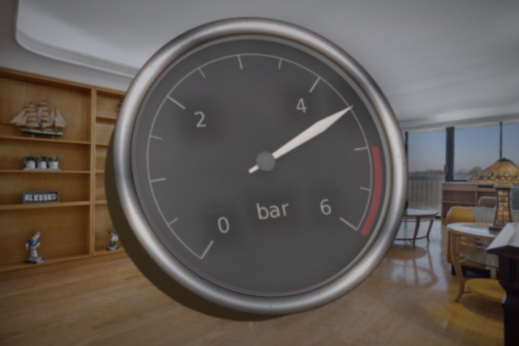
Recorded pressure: 4.5bar
